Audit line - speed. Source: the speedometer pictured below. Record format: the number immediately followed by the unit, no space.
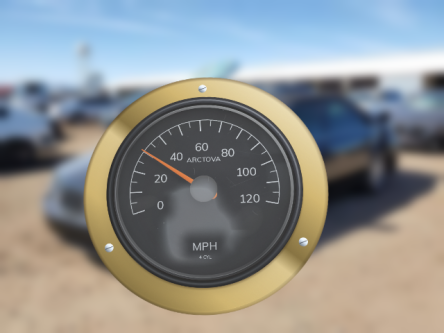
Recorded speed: 30mph
